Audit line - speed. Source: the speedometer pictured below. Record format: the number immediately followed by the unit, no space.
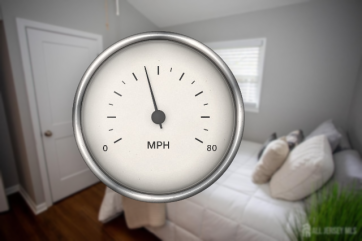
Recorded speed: 35mph
